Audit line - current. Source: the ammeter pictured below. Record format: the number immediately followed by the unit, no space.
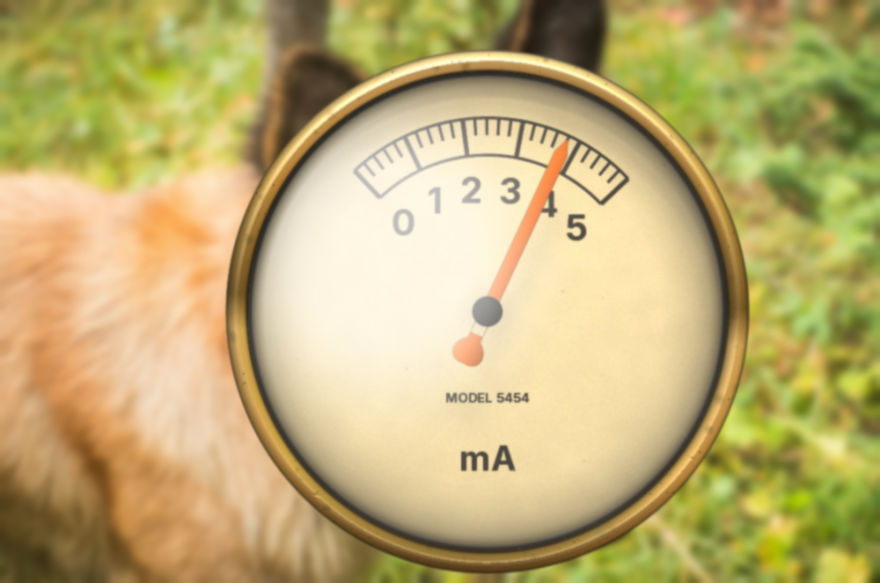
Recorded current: 3.8mA
